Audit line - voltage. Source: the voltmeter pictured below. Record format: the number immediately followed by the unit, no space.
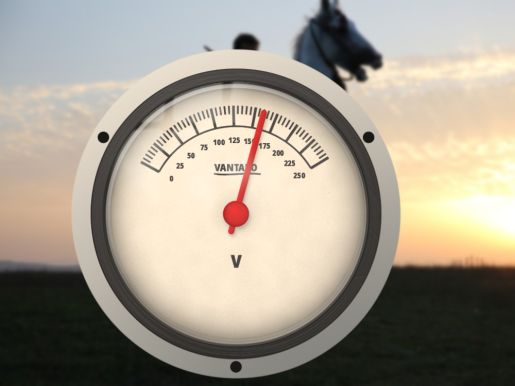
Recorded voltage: 160V
